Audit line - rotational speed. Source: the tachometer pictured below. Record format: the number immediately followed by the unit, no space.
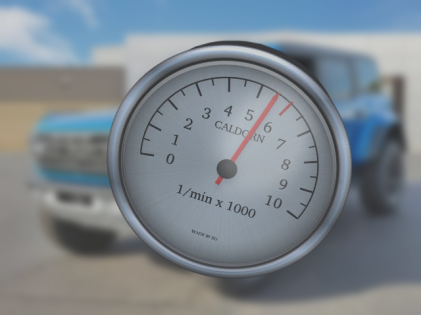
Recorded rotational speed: 5500rpm
